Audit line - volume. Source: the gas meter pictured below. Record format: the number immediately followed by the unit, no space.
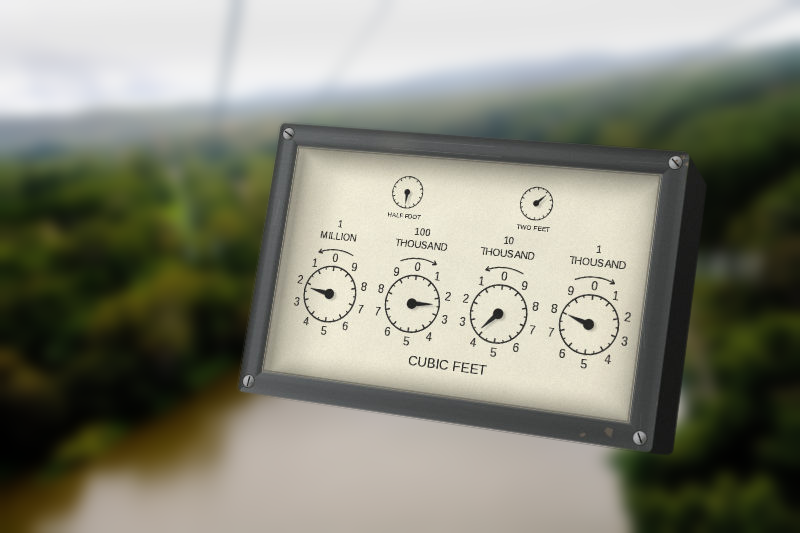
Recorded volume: 223800ft³
